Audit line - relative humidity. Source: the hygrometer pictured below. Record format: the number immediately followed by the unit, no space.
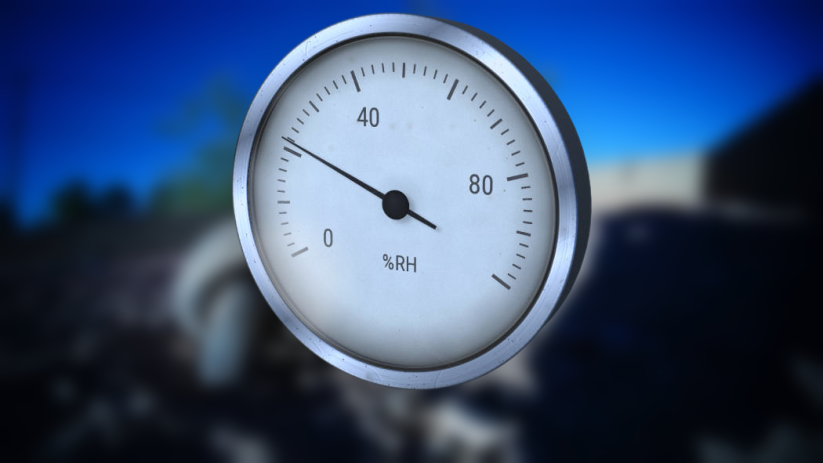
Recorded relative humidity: 22%
